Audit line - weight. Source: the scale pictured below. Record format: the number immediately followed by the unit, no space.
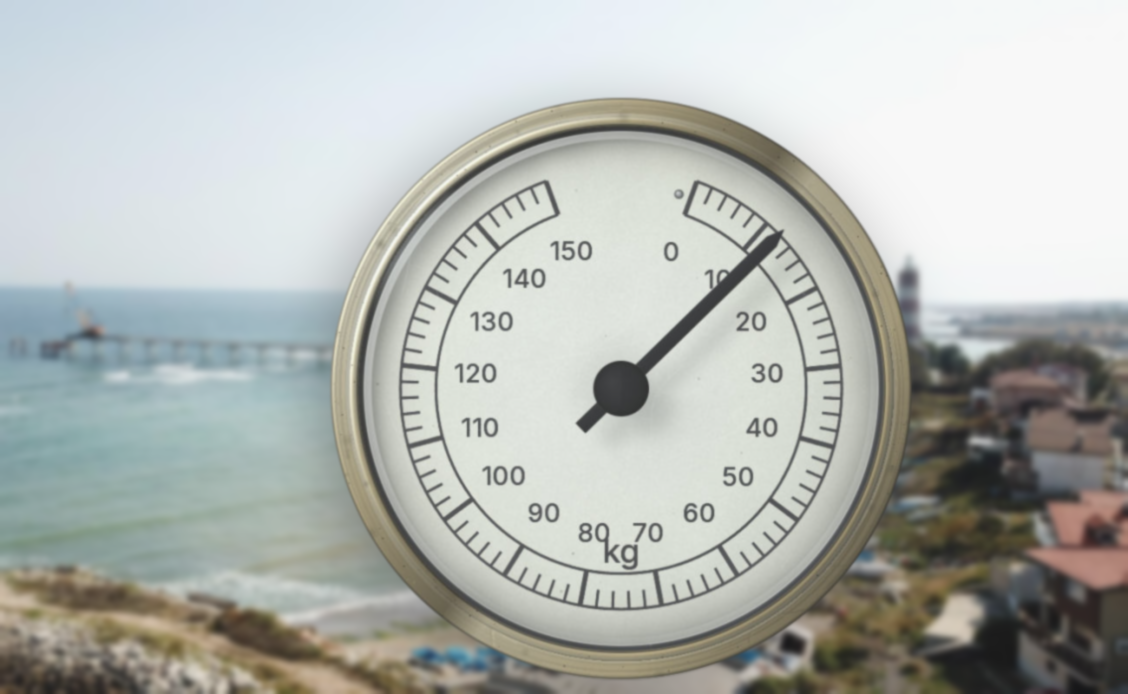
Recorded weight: 12kg
